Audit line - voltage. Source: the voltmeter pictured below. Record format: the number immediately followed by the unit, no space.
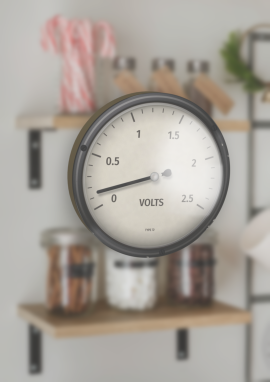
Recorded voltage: 0.15V
